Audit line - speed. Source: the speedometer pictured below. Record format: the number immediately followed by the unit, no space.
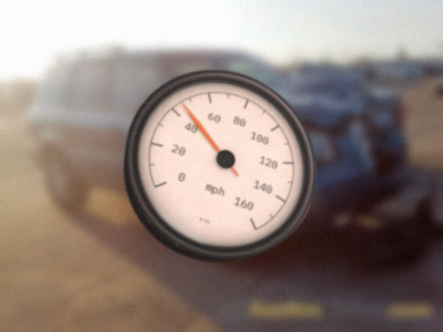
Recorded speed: 45mph
